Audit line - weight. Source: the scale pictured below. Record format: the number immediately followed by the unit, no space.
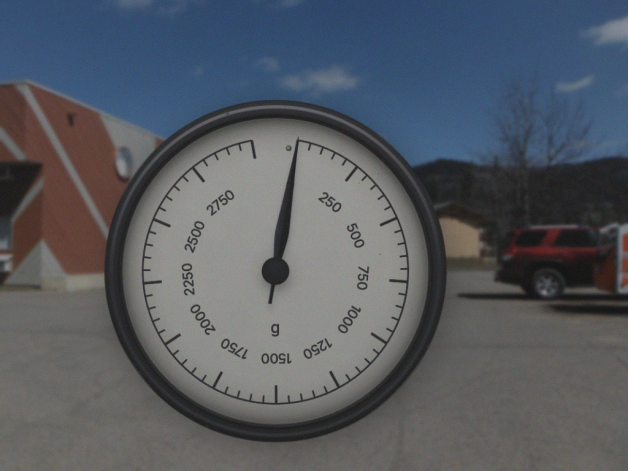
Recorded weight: 0g
